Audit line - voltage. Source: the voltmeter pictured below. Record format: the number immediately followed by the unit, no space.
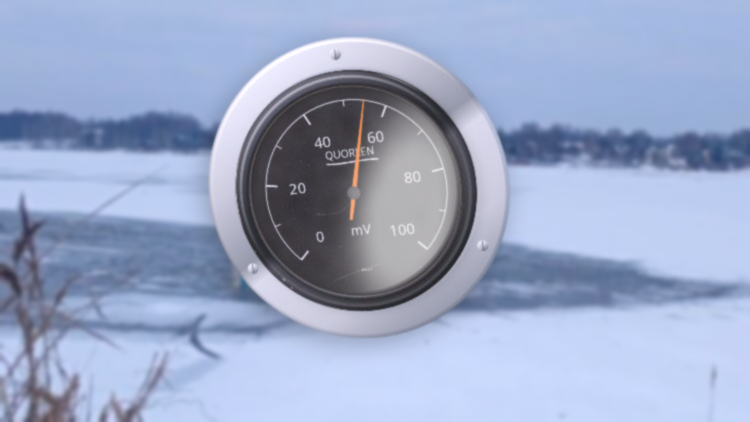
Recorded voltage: 55mV
